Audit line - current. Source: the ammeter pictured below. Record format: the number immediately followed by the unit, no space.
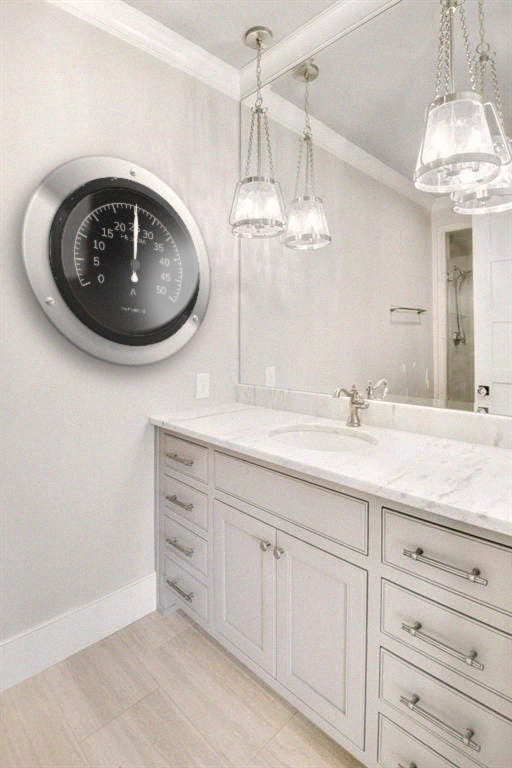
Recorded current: 25A
